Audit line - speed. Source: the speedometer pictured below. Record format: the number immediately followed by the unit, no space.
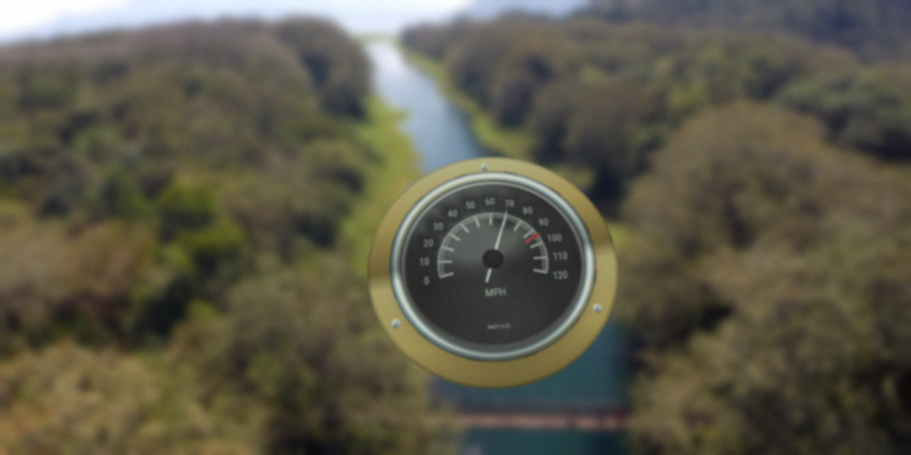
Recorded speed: 70mph
